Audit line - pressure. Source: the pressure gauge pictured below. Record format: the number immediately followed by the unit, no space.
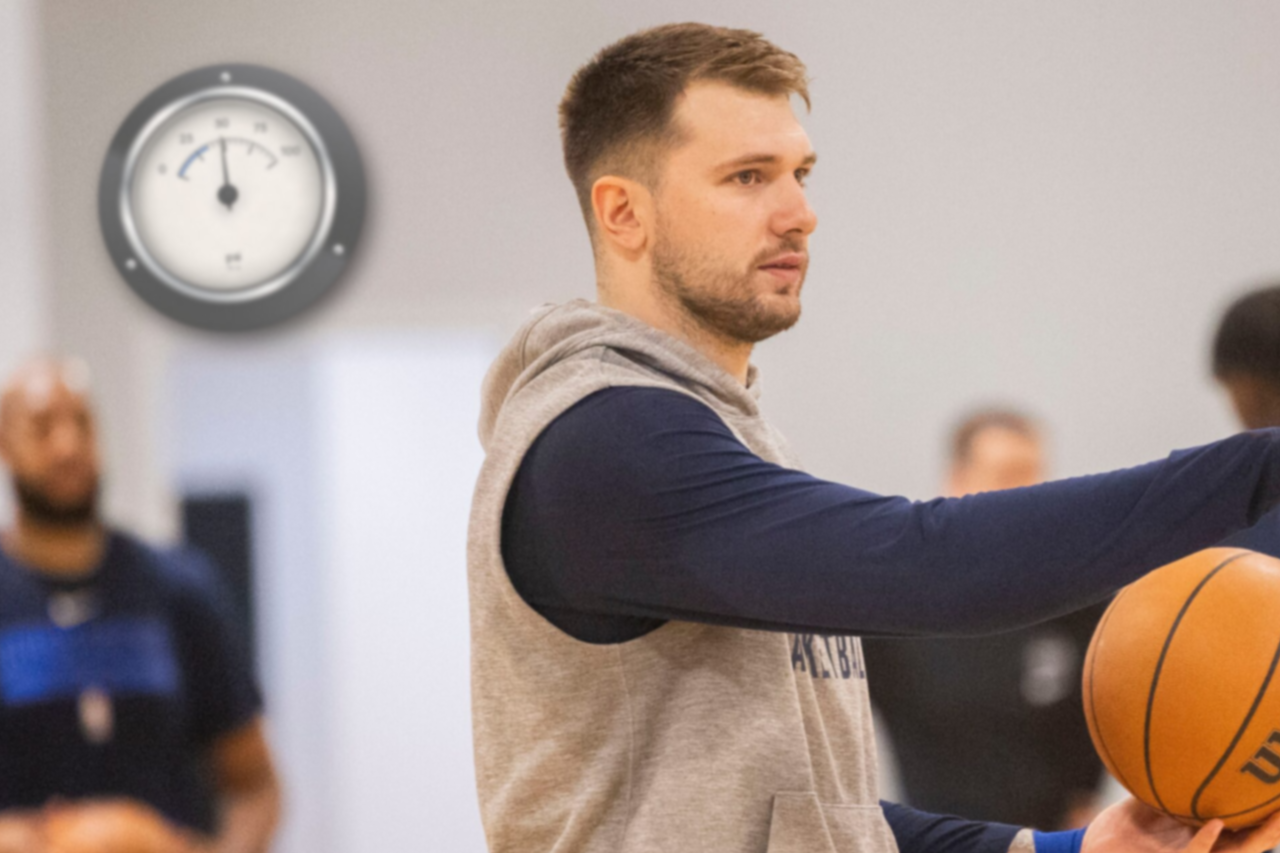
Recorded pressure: 50psi
